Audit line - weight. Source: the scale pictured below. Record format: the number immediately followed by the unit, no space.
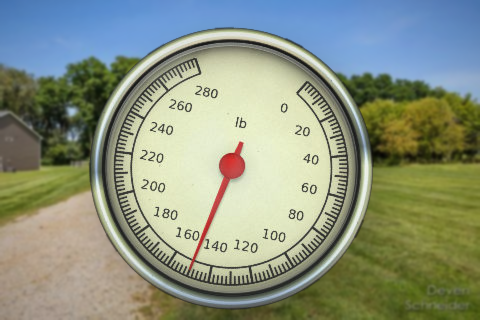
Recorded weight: 150lb
